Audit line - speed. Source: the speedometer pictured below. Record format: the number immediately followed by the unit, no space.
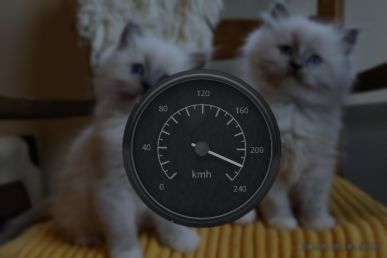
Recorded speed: 220km/h
